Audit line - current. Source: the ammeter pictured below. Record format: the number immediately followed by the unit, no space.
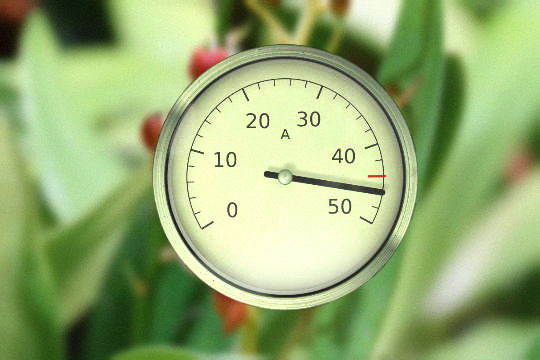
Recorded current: 46A
